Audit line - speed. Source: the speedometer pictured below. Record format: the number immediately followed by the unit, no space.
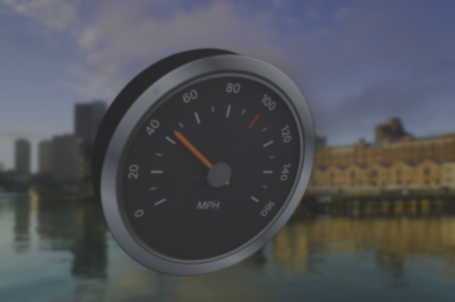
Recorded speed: 45mph
